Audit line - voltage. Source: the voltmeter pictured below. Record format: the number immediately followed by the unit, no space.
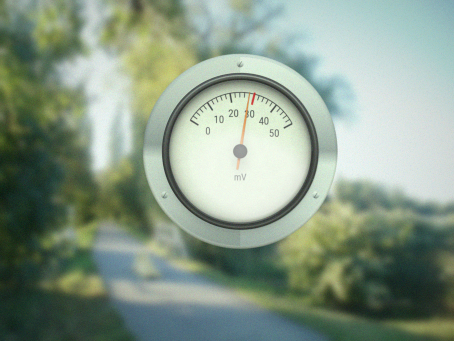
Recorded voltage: 28mV
